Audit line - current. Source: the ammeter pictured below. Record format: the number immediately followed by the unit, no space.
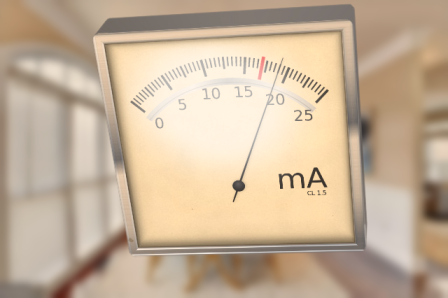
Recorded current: 19mA
